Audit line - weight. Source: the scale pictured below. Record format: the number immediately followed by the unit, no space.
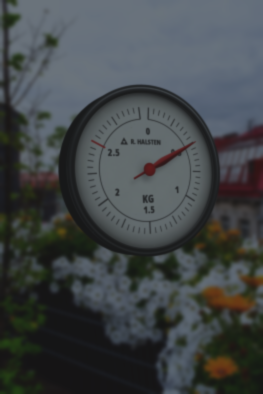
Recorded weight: 0.5kg
